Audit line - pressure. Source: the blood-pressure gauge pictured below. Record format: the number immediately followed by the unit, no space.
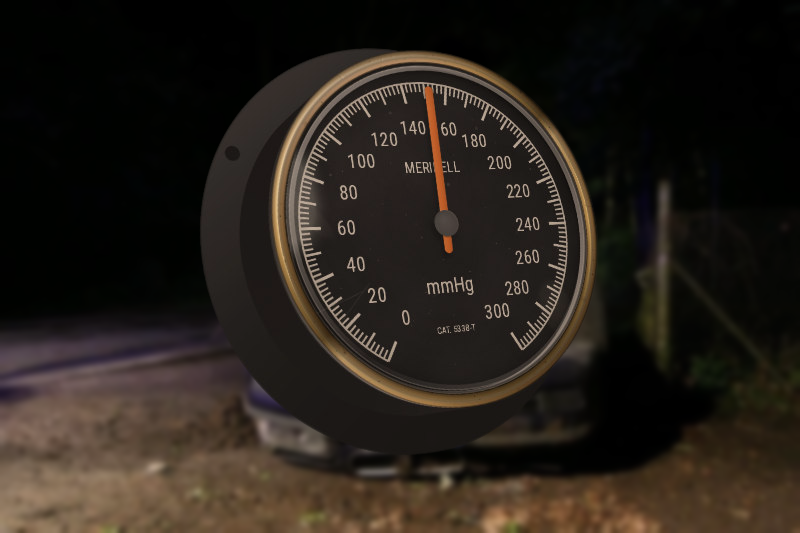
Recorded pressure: 150mmHg
